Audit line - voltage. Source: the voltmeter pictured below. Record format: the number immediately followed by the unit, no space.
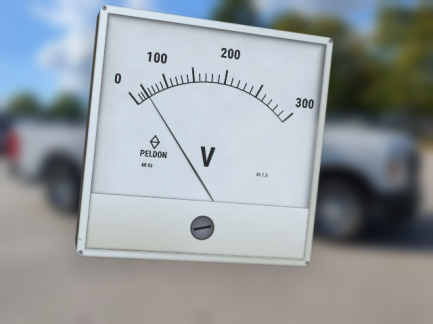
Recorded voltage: 50V
